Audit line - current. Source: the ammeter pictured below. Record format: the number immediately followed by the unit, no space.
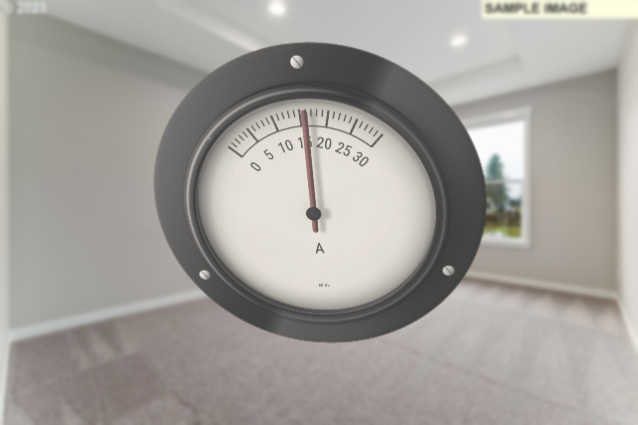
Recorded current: 16A
